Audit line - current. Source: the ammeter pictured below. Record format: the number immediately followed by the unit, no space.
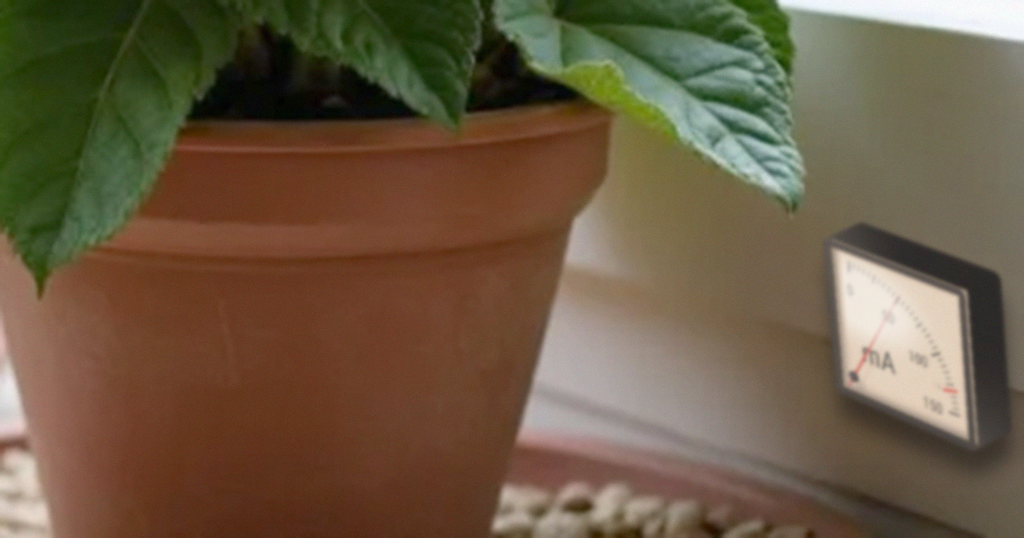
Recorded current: 50mA
